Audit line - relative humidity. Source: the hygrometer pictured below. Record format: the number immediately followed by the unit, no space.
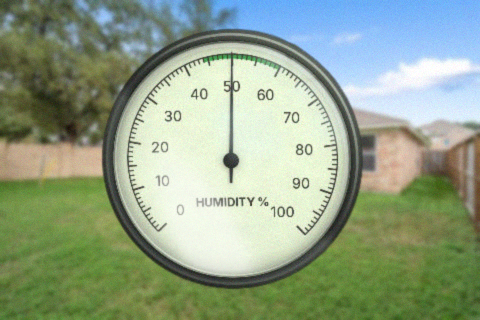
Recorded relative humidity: 50%
